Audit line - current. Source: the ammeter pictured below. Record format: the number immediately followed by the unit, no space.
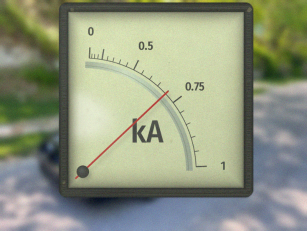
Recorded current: 0.7kA
